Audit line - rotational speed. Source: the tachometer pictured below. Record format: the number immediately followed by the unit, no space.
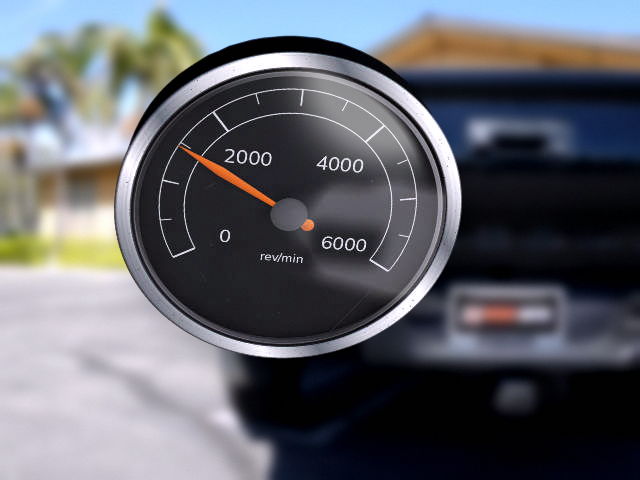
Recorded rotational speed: 1500rpm
